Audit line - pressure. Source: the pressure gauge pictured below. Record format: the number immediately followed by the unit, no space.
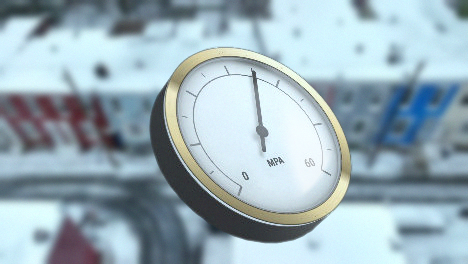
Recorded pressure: 35MPa
